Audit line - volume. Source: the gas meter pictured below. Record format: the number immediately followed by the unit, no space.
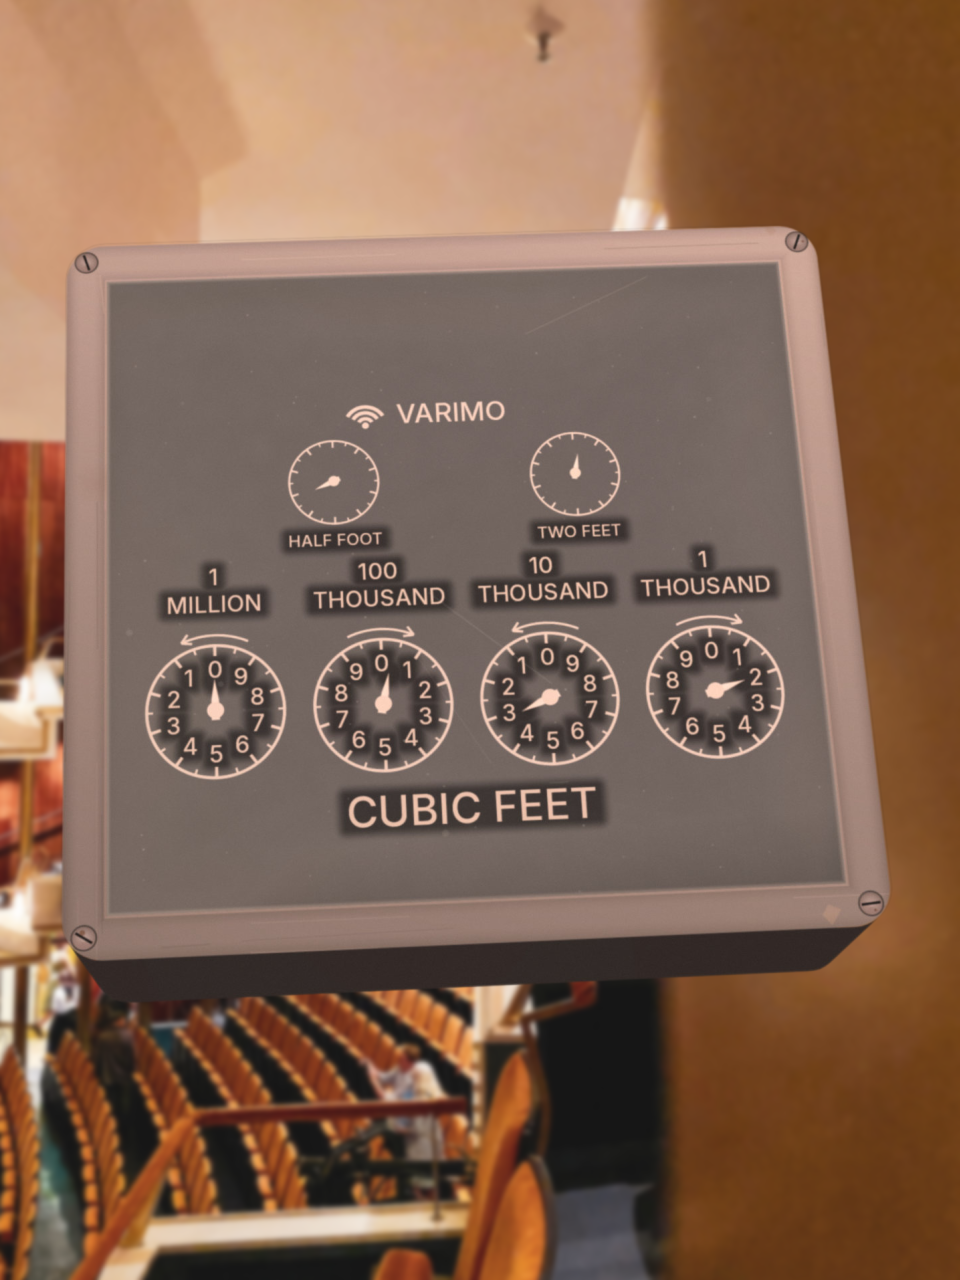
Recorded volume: 3200ft³
